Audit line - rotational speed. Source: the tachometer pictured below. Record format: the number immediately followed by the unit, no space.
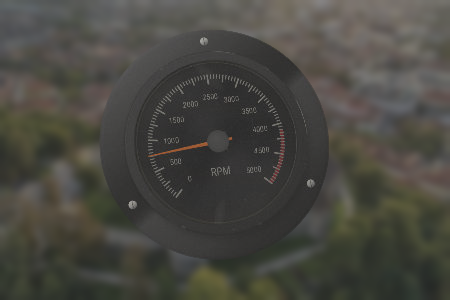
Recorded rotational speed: 750rpm
